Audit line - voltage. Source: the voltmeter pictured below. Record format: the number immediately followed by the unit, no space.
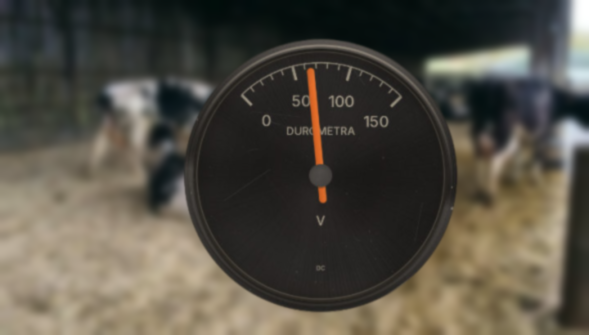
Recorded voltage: 65V
